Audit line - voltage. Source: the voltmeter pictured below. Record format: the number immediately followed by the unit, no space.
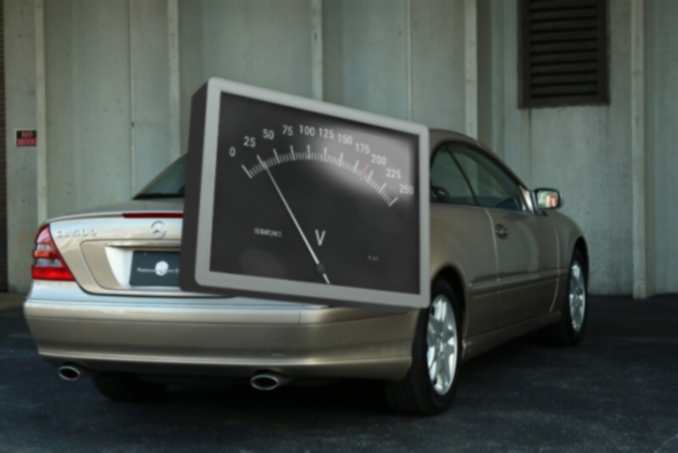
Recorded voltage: 25V
